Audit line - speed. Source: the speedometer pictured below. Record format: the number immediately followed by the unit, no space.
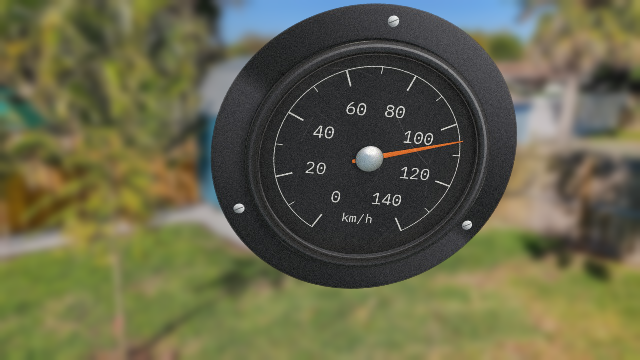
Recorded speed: 105km/h
